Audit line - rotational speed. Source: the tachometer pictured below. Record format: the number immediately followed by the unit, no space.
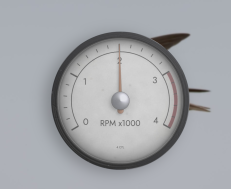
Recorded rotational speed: 2000rpm
